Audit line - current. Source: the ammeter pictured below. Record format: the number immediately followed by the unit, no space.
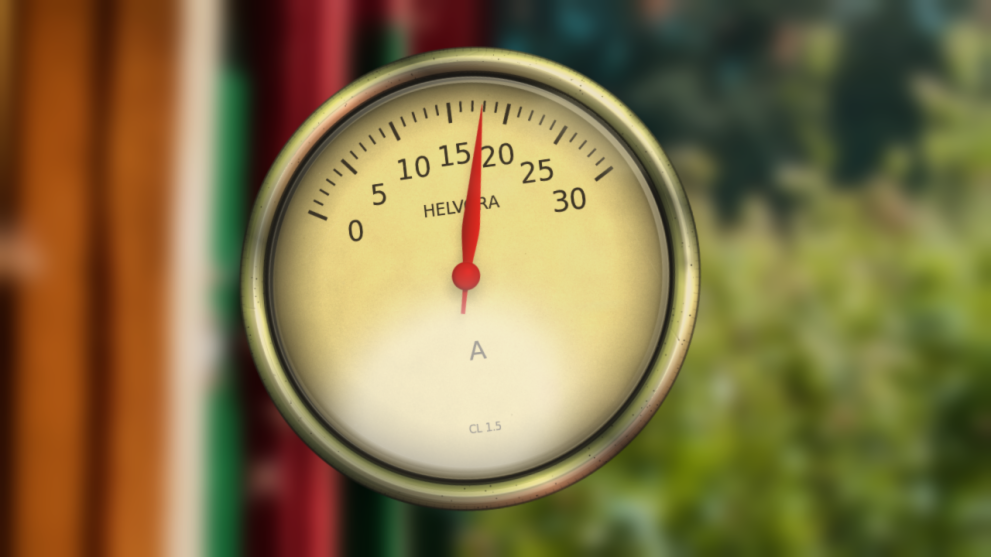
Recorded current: 18A
